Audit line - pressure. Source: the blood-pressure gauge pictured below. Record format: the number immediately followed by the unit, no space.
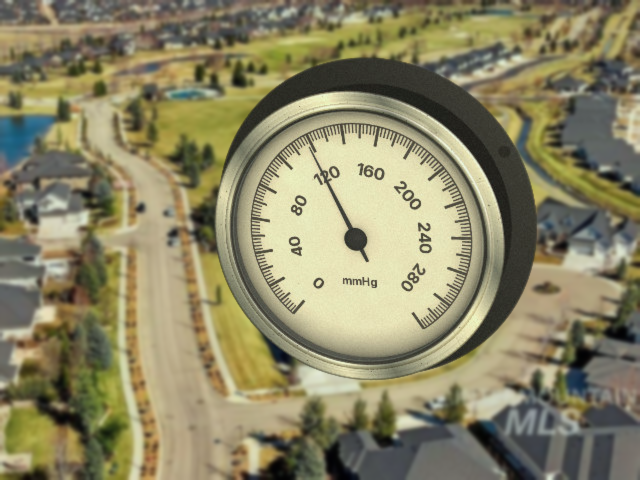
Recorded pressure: 120mmHg
